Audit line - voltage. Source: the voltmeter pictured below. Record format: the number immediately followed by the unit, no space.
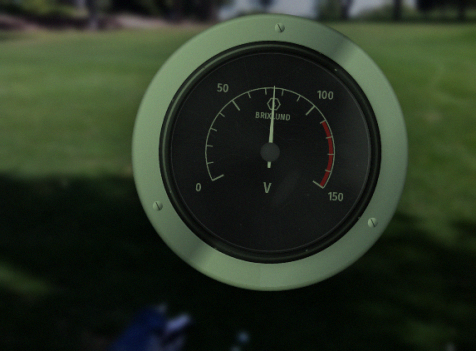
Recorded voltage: 75V
